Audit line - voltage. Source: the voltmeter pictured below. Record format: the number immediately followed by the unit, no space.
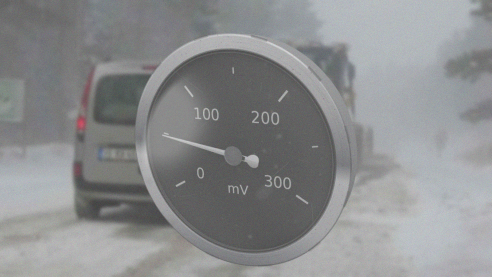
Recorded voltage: 50mV
